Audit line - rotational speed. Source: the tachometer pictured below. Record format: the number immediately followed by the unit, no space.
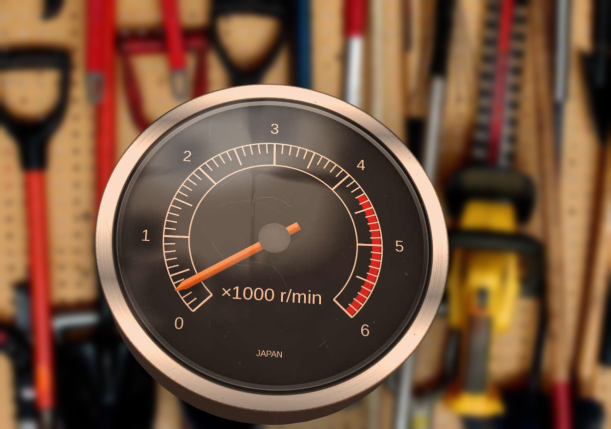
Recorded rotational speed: 300rpm
